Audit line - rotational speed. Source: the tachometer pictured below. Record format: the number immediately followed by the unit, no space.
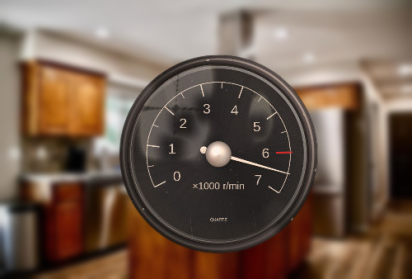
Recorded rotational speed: 6500rpm
